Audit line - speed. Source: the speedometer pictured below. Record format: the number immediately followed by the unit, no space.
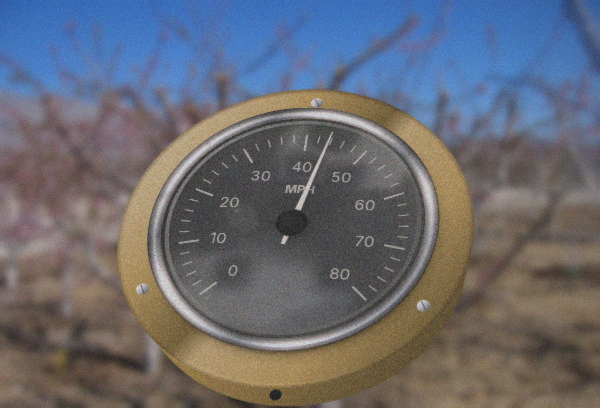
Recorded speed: 44mph
